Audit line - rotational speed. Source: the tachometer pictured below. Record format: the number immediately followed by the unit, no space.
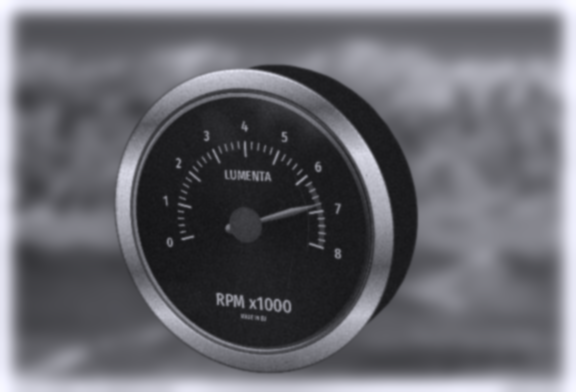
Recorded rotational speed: 6800rpm
